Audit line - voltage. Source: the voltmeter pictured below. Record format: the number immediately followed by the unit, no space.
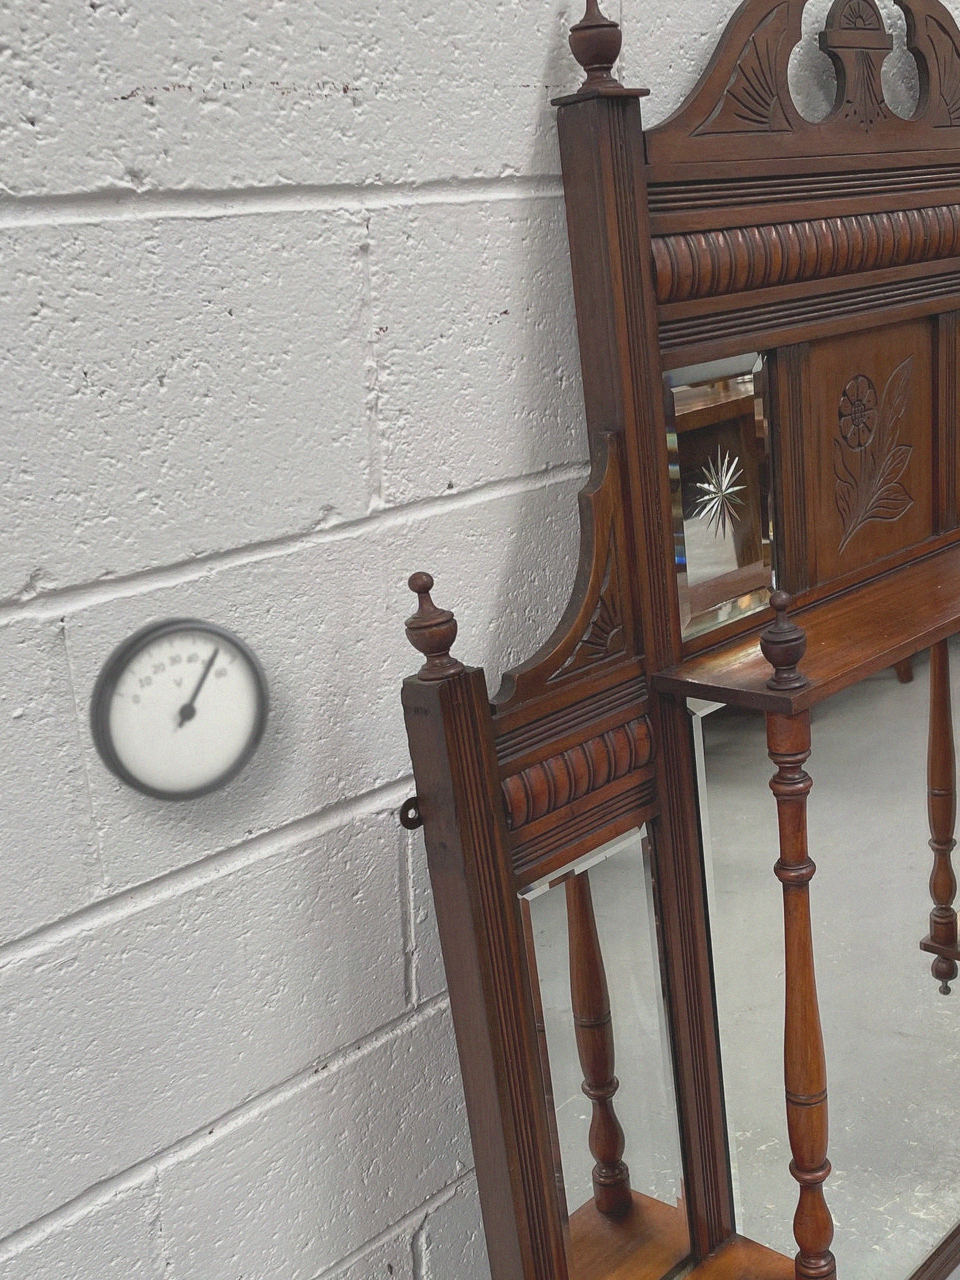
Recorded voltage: 50V
